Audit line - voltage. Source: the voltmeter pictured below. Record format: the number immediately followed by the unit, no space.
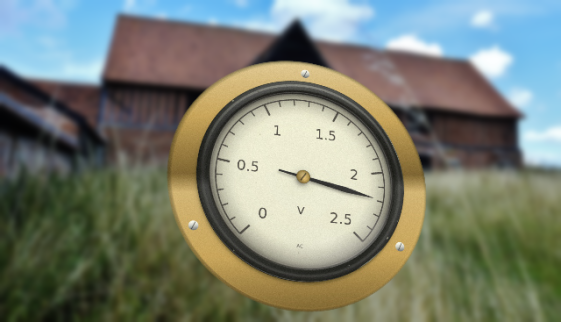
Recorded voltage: 2.2V
